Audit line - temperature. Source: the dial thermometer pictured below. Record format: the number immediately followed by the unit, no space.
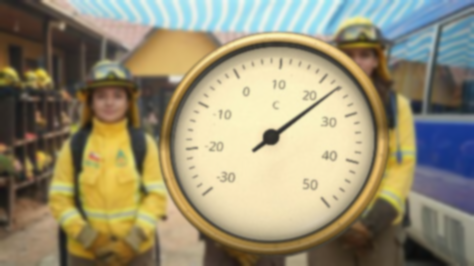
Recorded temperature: 24°C
